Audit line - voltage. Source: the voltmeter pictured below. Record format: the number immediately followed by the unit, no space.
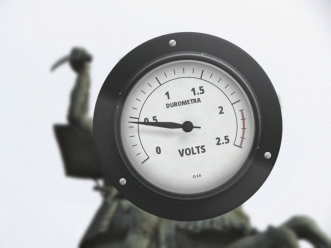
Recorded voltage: 0.45V
